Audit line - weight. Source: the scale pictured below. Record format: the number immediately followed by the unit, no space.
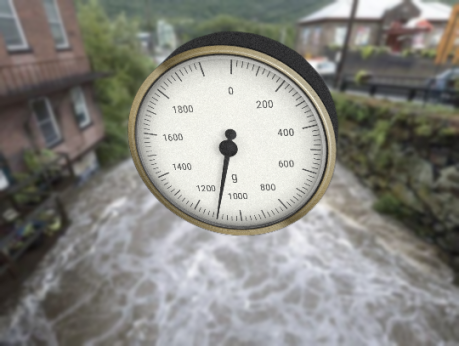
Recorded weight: 1100g
